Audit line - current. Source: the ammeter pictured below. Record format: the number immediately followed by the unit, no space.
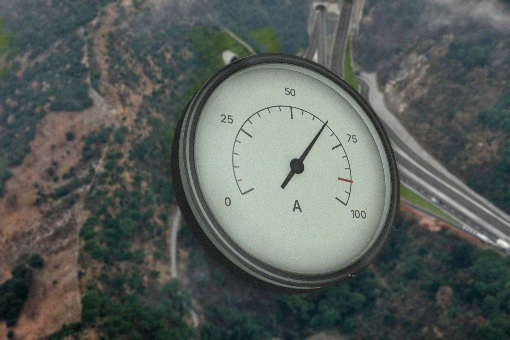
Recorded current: 65A
